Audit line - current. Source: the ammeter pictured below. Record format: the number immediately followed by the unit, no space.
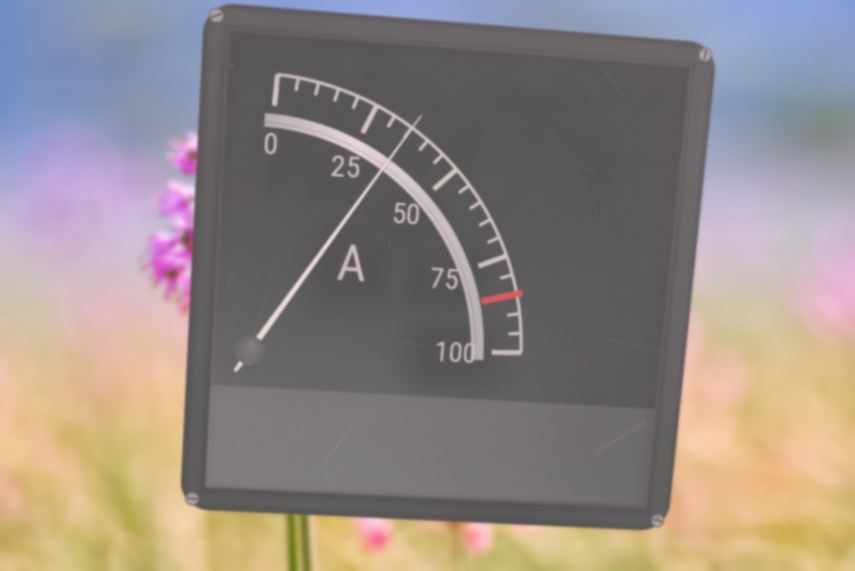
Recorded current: 35A
